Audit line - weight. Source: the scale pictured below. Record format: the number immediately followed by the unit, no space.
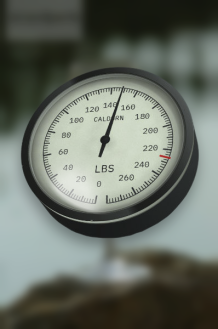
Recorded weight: 150lb
